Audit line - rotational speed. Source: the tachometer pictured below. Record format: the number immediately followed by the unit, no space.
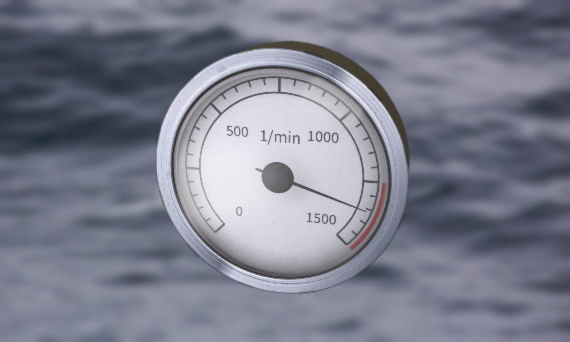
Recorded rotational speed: 1350rpm
